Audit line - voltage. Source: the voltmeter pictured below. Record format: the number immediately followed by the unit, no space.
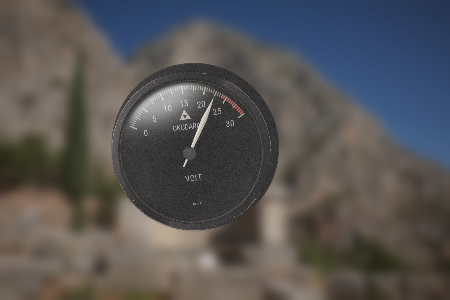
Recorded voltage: 22.5V
